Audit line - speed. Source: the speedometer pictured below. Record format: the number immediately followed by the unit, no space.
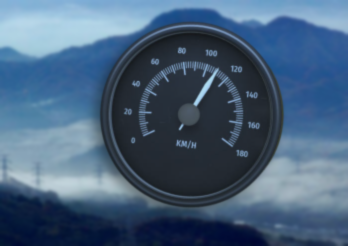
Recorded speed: 110km/h
